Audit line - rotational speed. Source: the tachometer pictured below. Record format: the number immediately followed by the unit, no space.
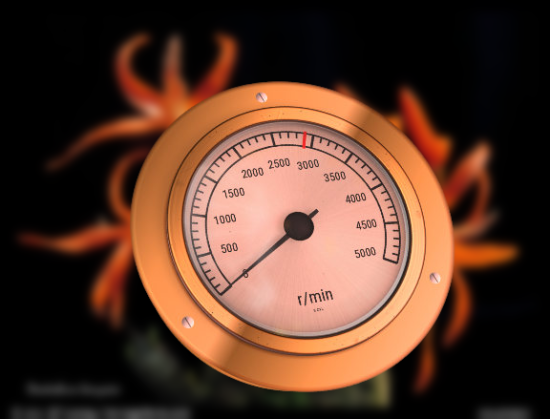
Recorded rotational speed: 0rpm
